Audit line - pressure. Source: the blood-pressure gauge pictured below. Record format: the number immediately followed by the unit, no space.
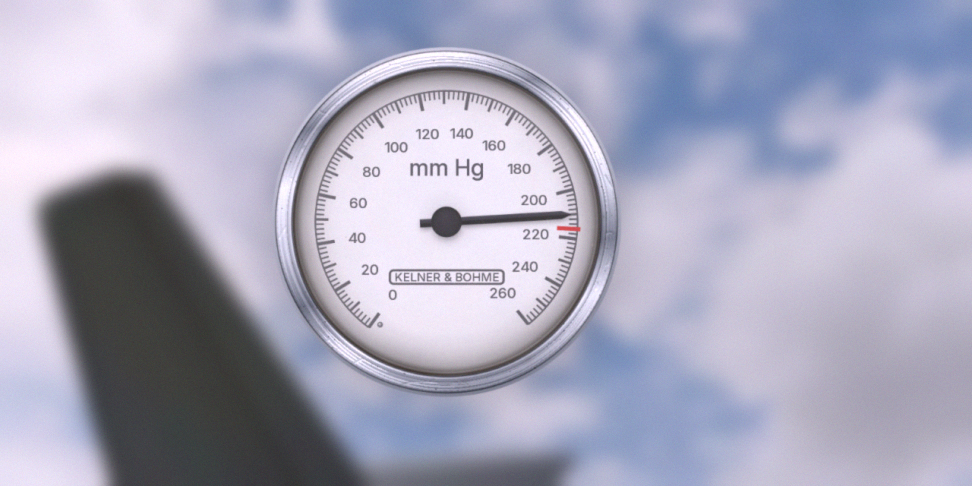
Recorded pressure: 210mmHg
